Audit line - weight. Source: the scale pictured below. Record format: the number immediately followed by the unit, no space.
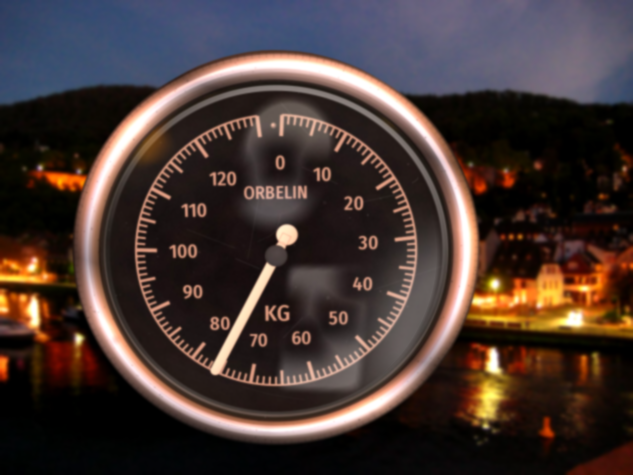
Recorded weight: 76kg
